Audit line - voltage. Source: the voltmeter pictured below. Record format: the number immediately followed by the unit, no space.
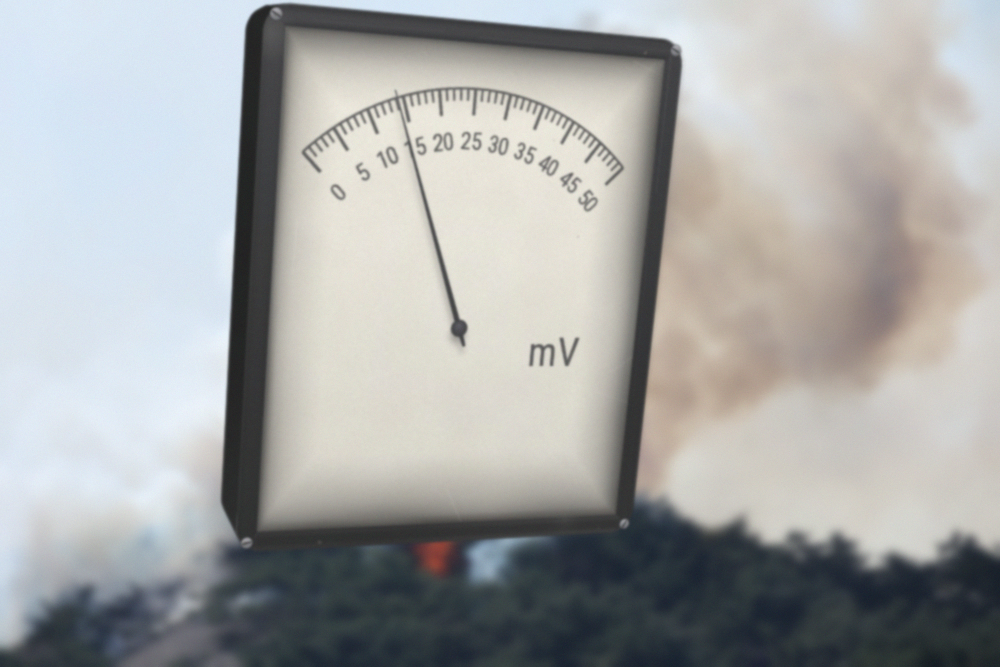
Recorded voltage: 14mV
